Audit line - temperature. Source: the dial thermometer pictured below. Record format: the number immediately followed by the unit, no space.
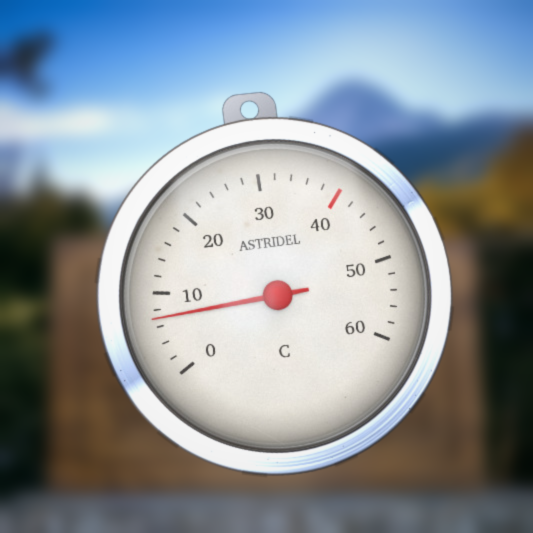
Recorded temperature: 7°C
